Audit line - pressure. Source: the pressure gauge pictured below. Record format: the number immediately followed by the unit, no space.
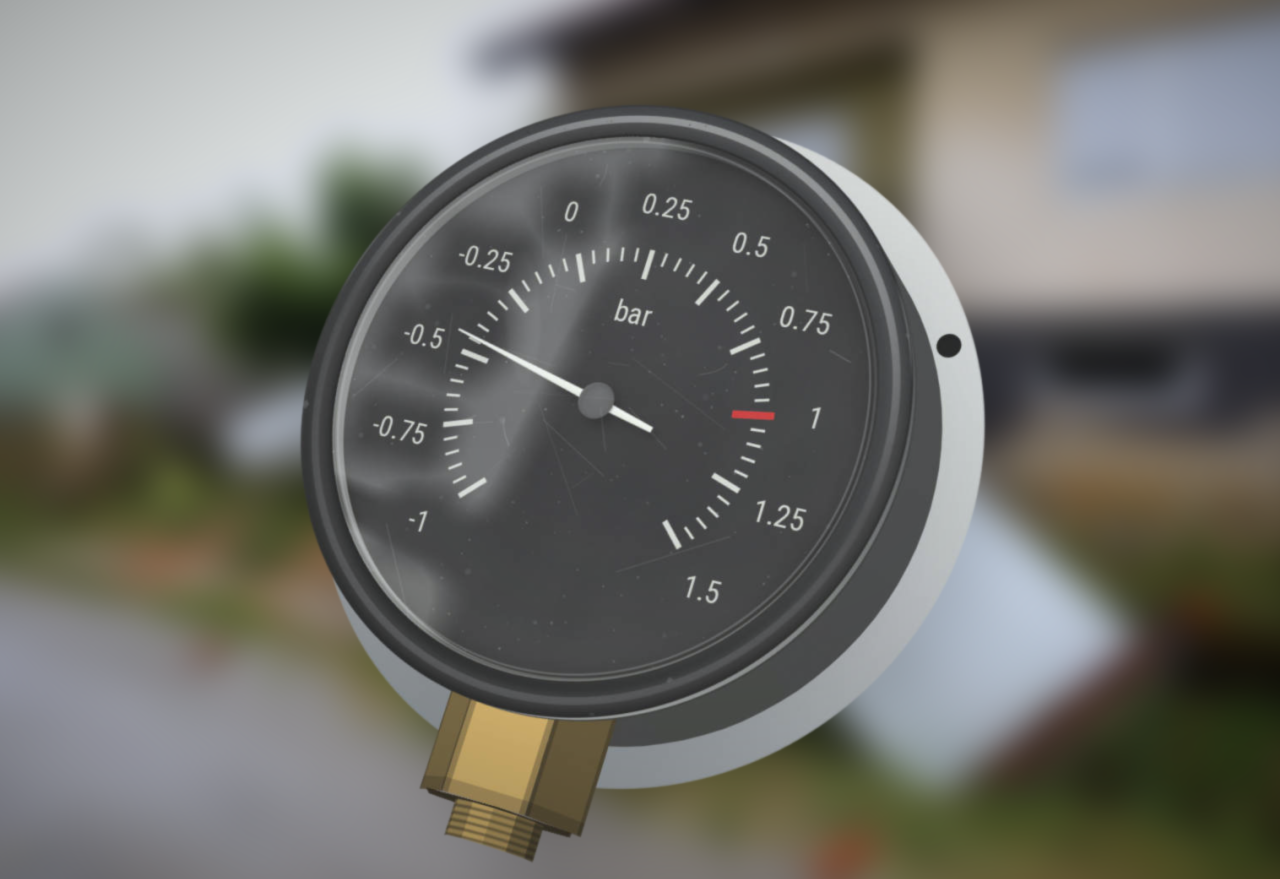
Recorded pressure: -0.45bar
